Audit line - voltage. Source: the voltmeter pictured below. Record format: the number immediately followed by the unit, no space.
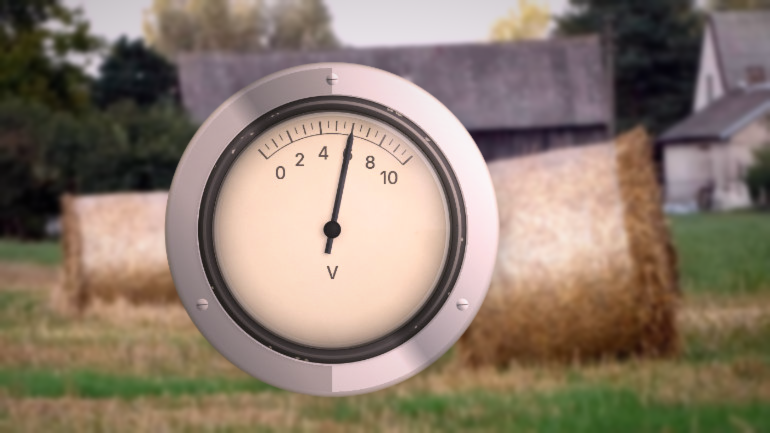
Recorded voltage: 6V
